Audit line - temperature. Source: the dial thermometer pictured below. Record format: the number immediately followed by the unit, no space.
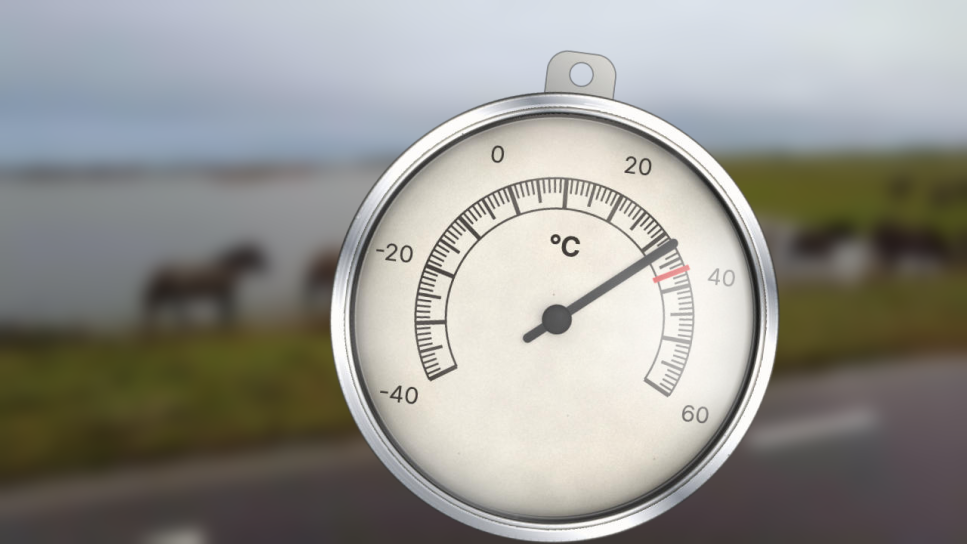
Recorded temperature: 32°C
